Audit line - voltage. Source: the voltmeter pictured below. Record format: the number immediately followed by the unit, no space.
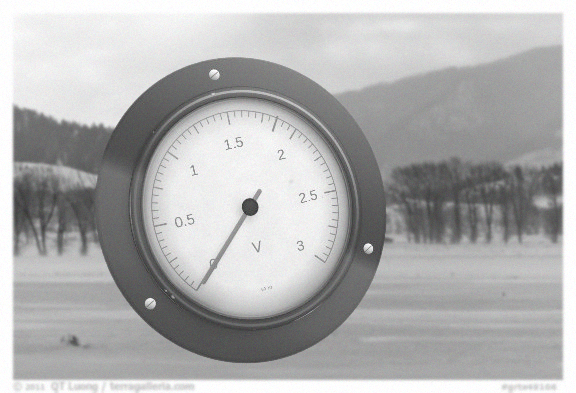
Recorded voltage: 0V
